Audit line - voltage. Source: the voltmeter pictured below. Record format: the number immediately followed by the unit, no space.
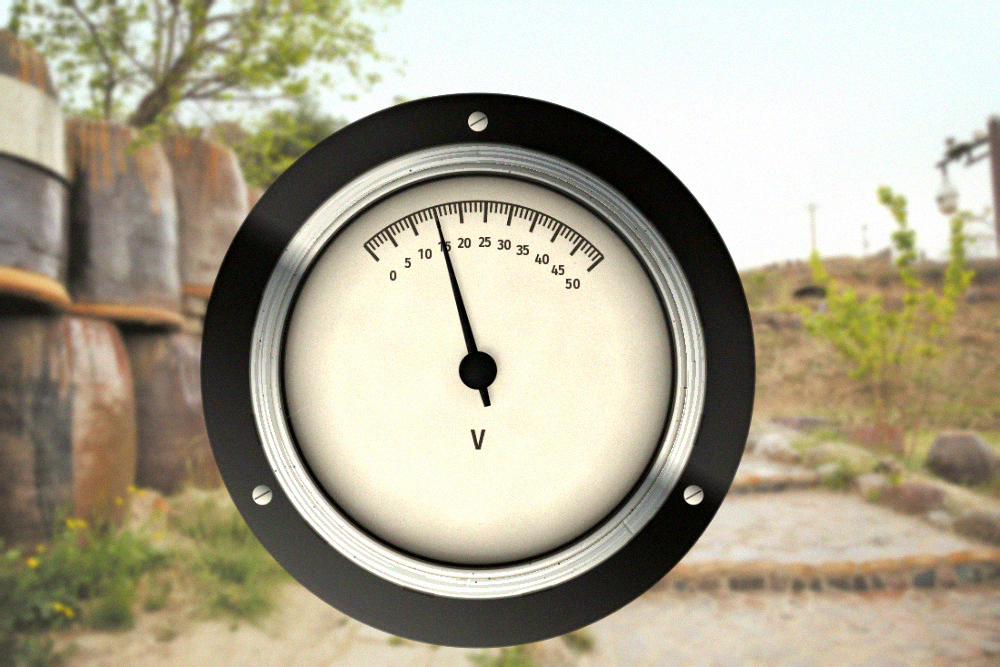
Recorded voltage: 15V
